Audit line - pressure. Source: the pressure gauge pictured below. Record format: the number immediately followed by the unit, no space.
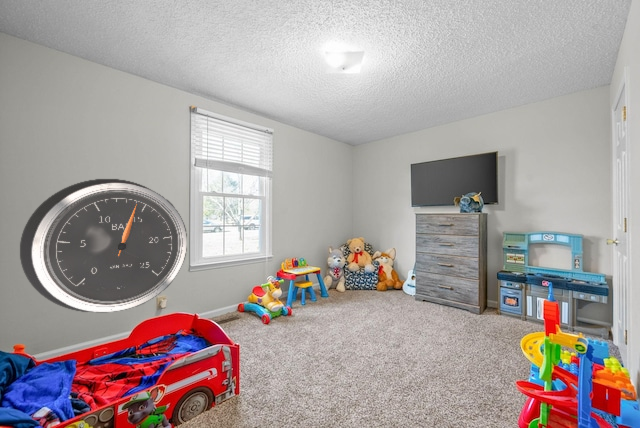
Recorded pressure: 14bar
